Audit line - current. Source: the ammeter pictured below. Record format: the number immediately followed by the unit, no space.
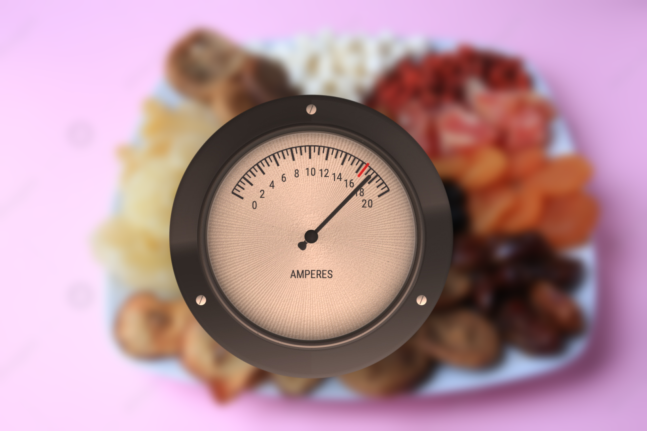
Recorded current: 17.5A
